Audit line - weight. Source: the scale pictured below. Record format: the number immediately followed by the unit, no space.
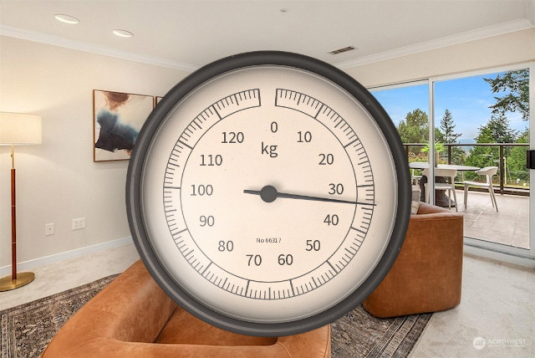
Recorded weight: 34kg
